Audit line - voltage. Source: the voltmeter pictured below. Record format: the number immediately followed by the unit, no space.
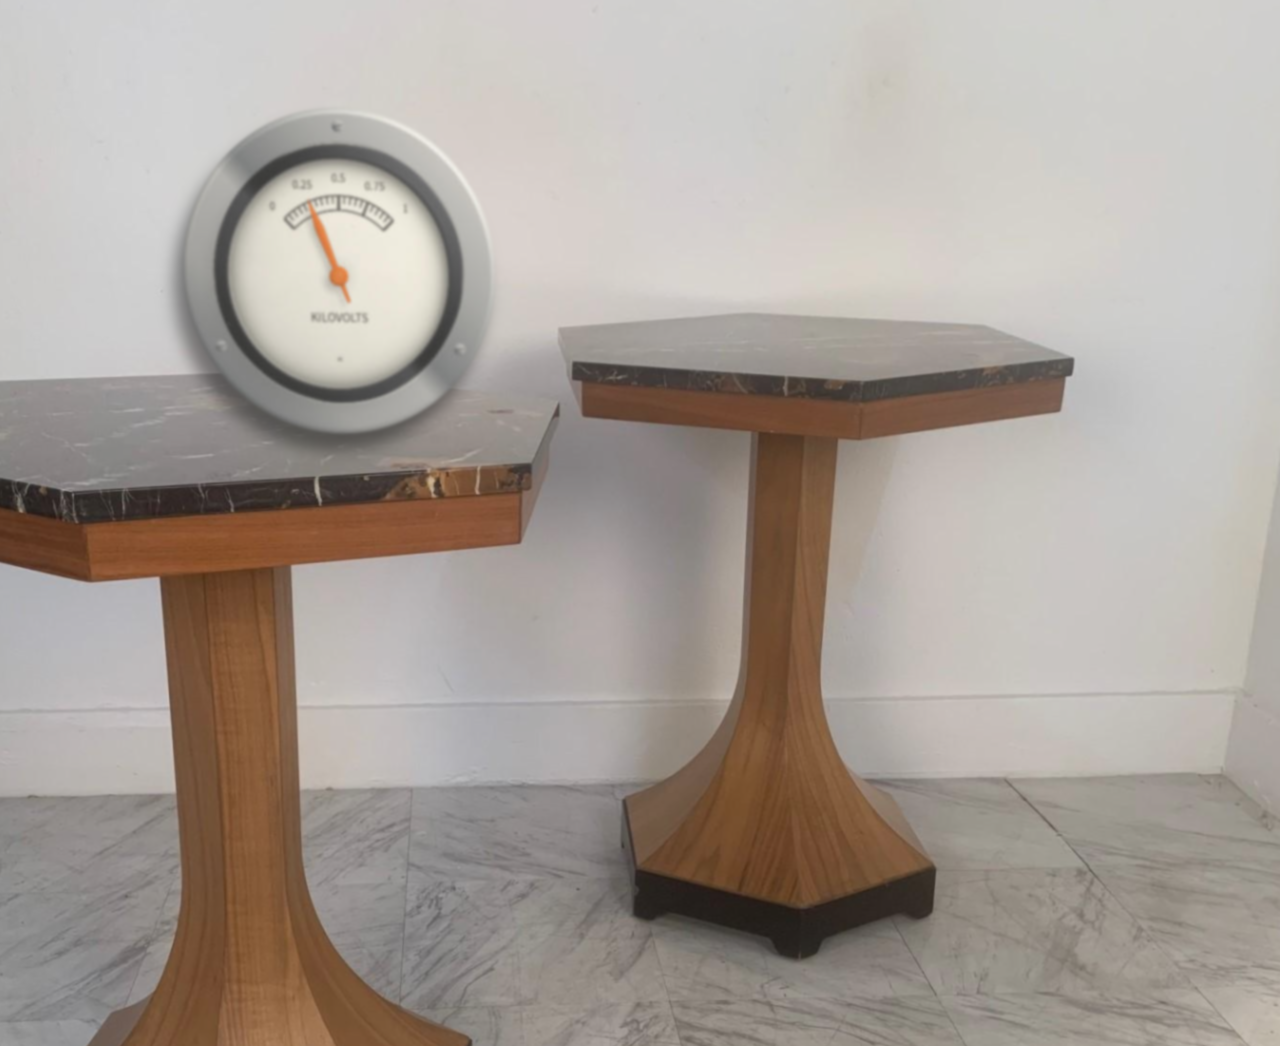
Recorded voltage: 0.25kV
